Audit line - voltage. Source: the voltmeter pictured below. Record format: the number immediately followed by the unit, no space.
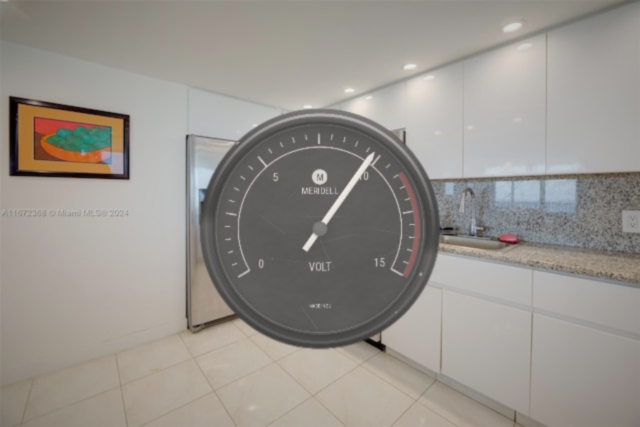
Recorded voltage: 9.75V
